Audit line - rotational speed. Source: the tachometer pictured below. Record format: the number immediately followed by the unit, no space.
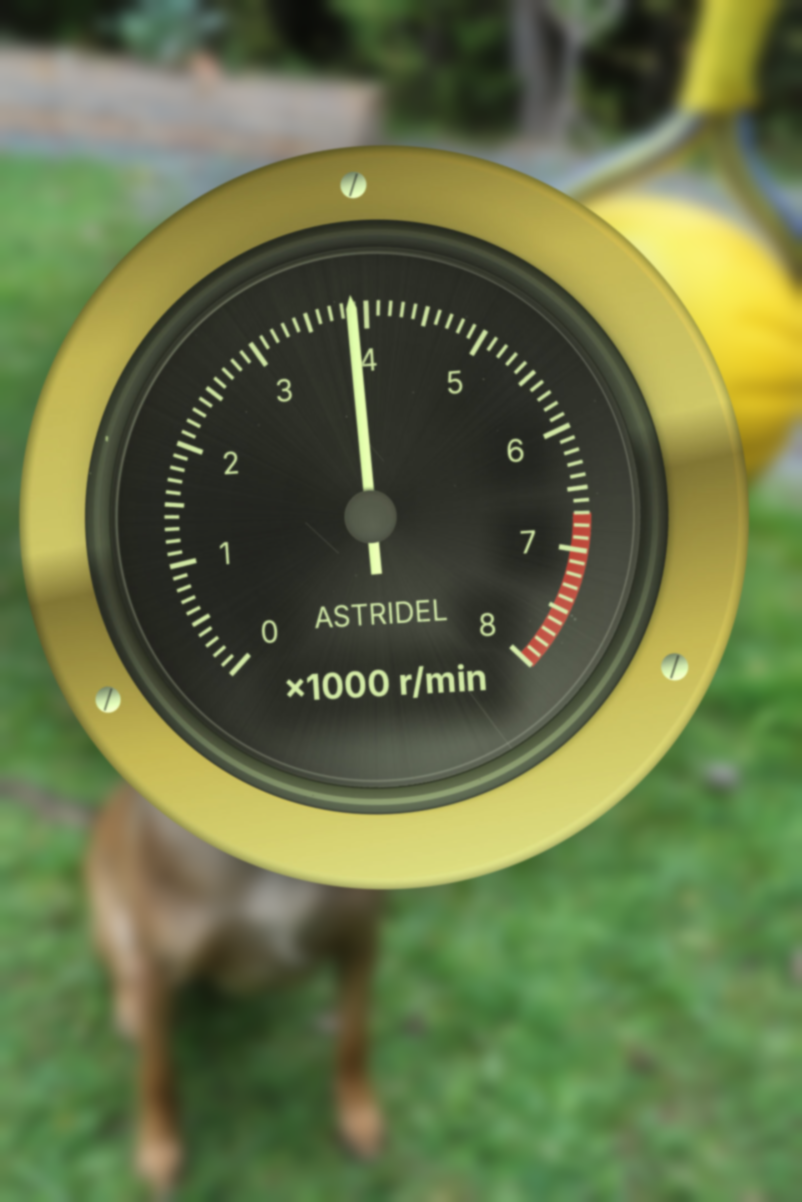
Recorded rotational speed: 3900rpm
